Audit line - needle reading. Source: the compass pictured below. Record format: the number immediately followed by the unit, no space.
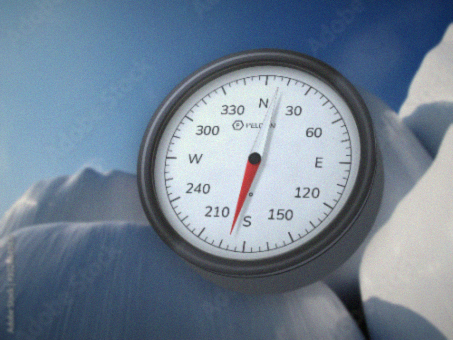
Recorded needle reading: 190°
